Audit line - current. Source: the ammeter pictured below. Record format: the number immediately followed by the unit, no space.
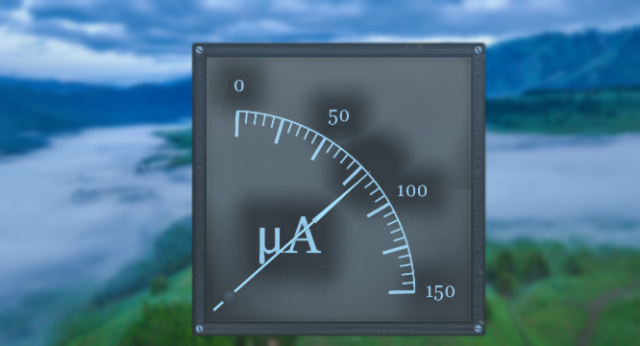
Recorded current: 80µA
